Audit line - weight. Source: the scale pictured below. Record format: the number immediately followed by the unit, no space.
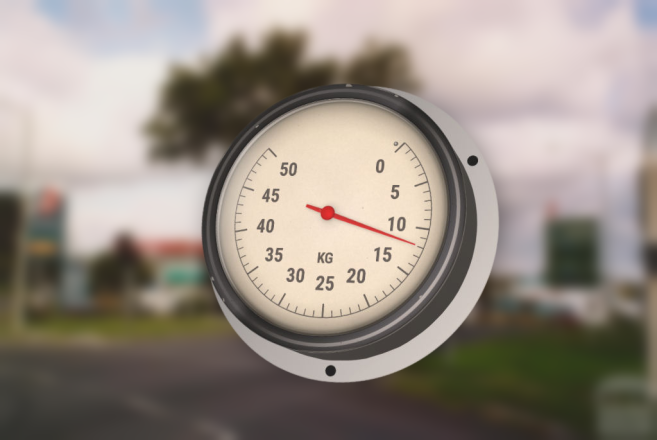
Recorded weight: 12kg
